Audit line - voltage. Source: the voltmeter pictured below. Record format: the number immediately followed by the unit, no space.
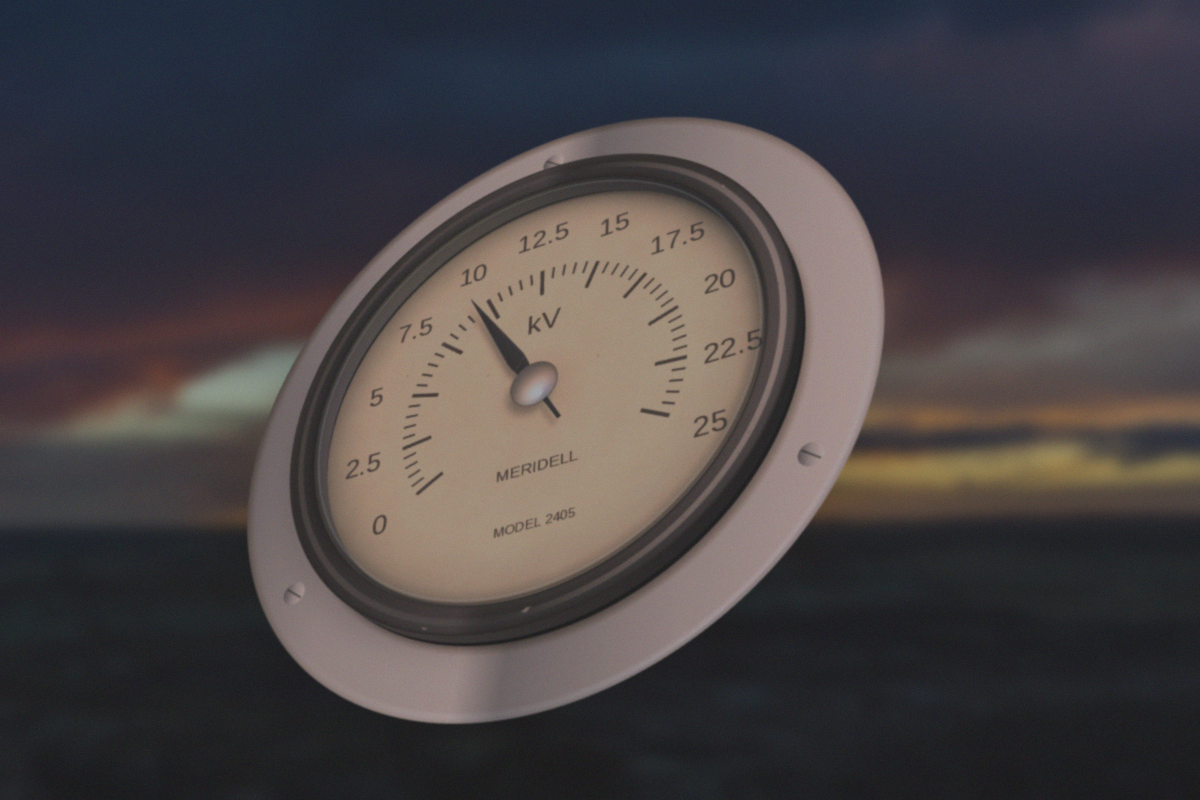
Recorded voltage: 9.5kV
